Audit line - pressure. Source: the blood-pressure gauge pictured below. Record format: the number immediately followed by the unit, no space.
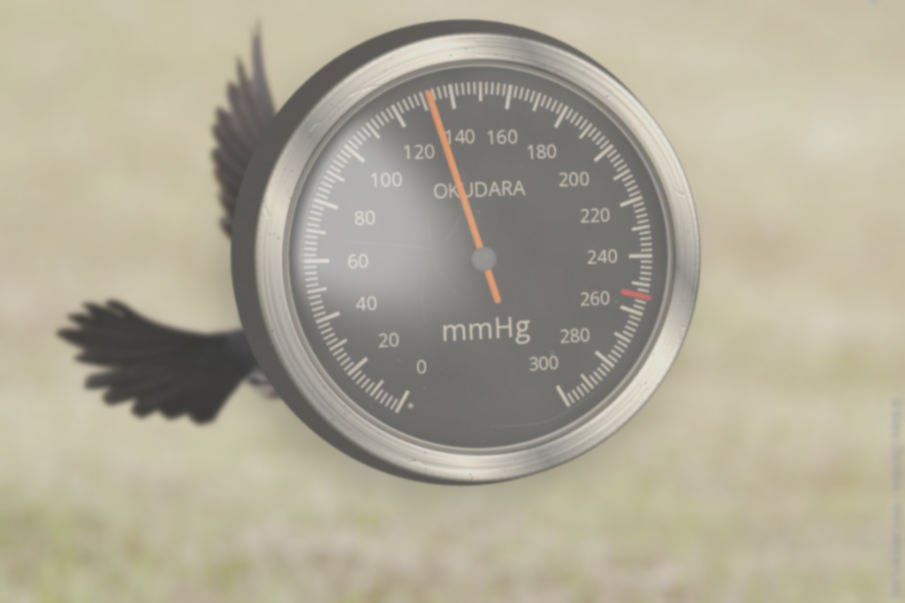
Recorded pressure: 132mmHg
